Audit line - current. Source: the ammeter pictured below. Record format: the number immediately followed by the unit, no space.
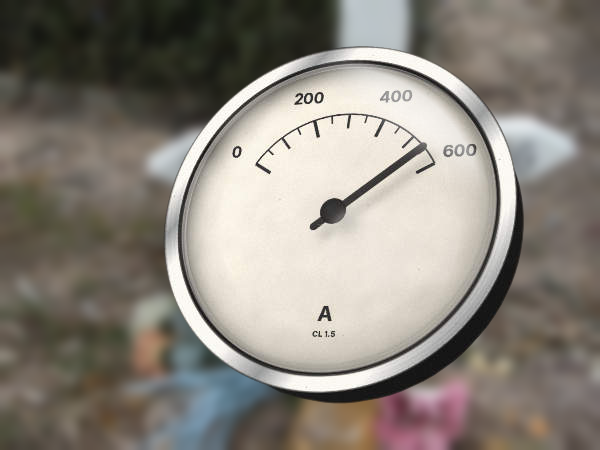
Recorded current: 550A
